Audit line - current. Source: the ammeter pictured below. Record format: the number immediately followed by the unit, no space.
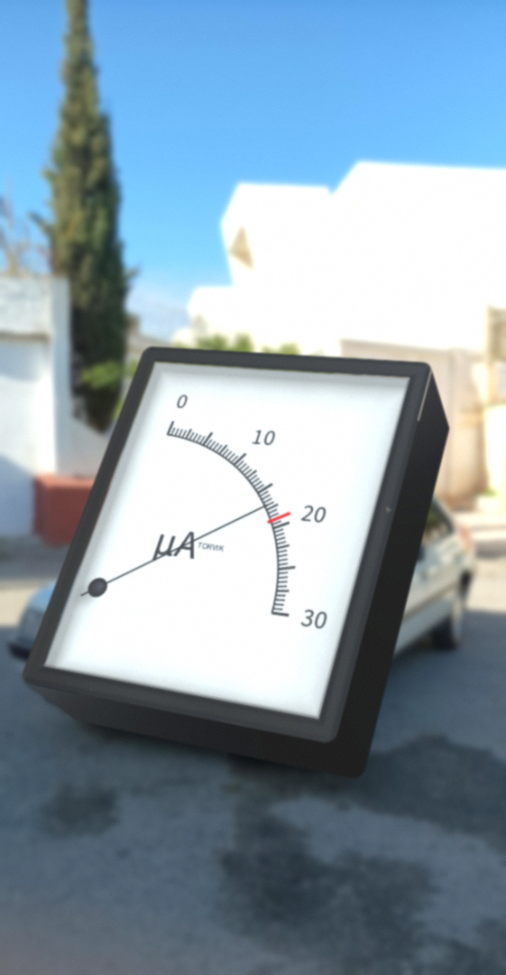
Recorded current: 17.5µA
